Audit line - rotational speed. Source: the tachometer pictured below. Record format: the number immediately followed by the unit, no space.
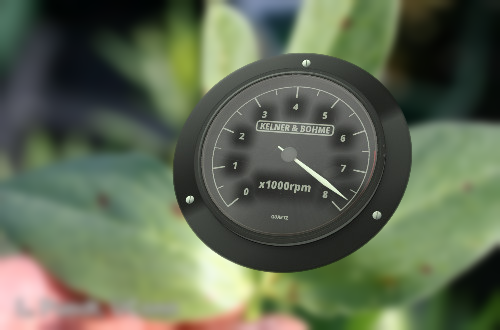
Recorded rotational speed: 7750rpm
